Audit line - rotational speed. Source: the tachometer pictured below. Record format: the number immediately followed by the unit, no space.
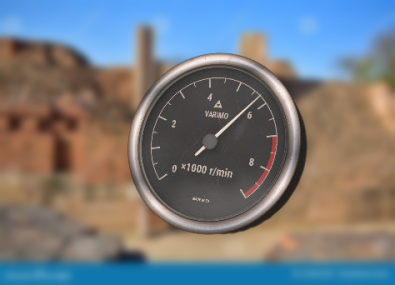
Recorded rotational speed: 5750rpm
